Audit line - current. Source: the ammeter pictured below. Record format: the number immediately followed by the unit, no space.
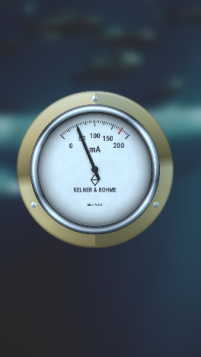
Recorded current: 50mA
